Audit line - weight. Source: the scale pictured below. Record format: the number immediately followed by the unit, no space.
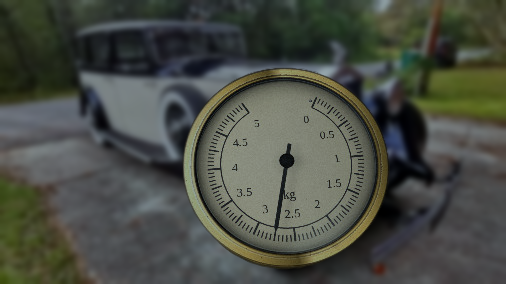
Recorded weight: 2.75kg
